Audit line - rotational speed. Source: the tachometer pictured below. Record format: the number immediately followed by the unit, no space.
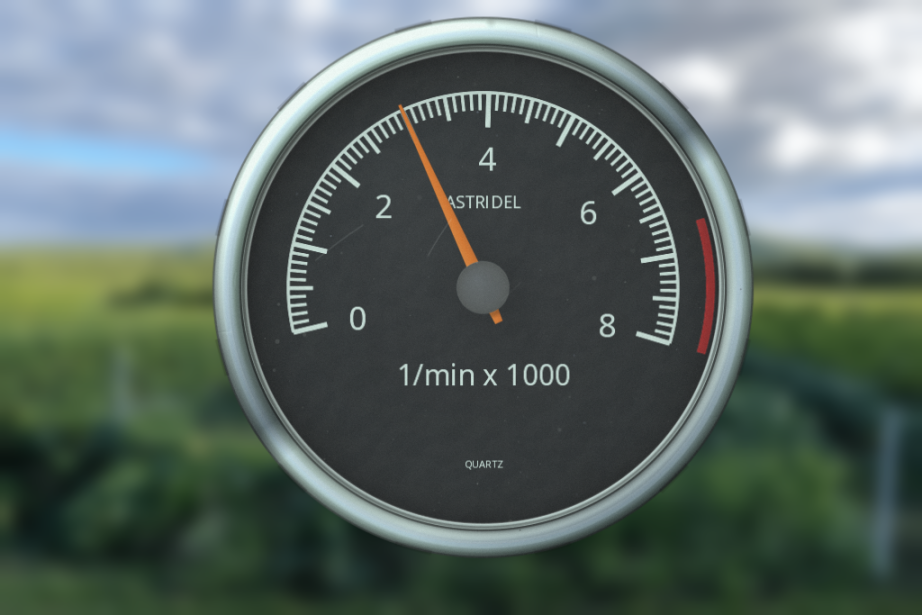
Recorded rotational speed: 3000rpm
